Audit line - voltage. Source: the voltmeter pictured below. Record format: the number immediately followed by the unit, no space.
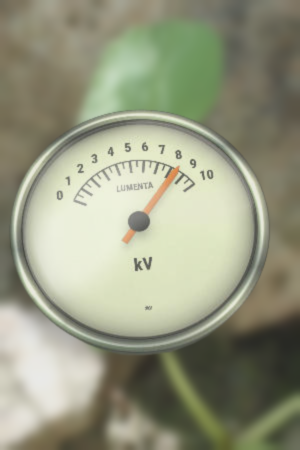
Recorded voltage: 8.5kV
